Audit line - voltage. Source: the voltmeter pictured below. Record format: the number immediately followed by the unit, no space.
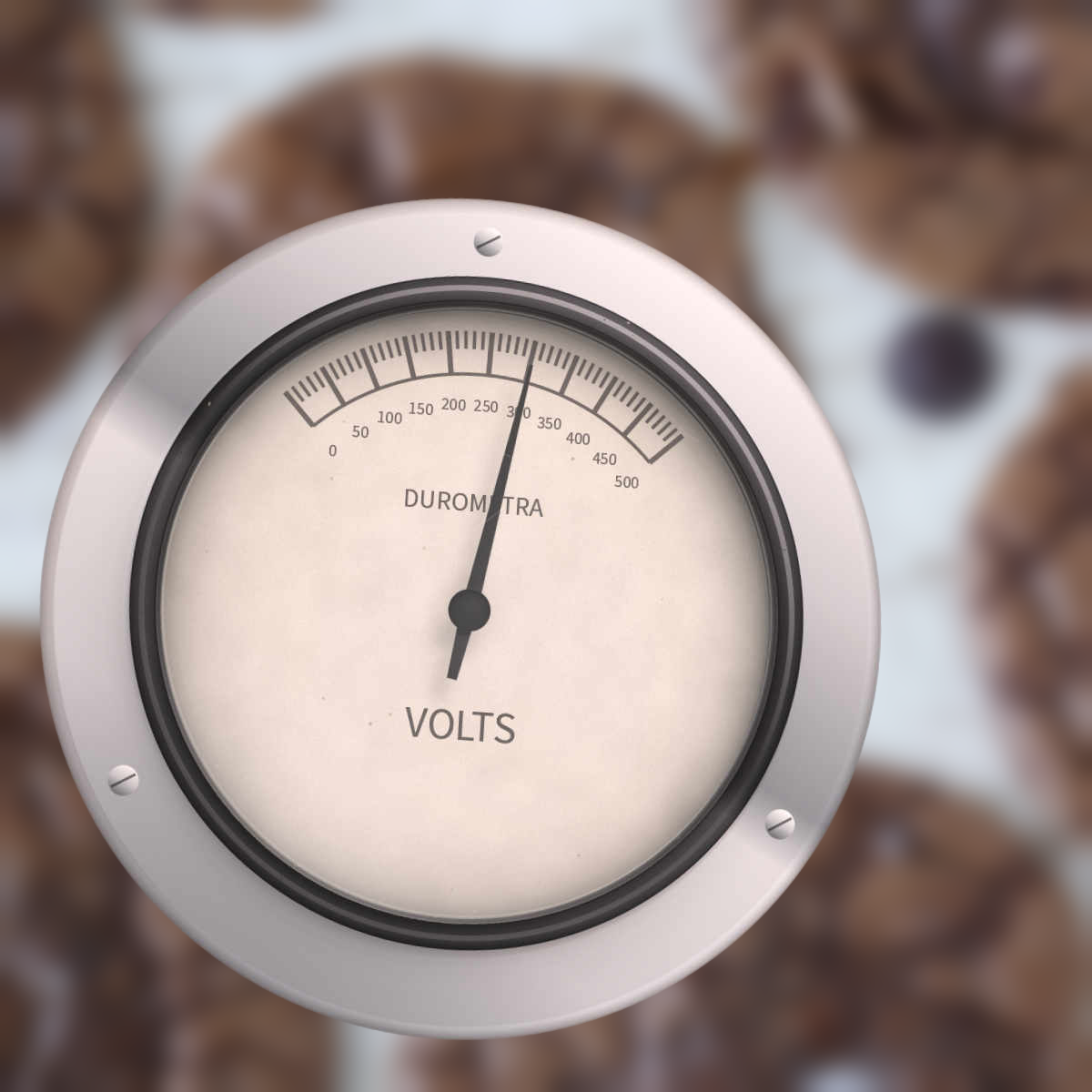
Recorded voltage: 300V
